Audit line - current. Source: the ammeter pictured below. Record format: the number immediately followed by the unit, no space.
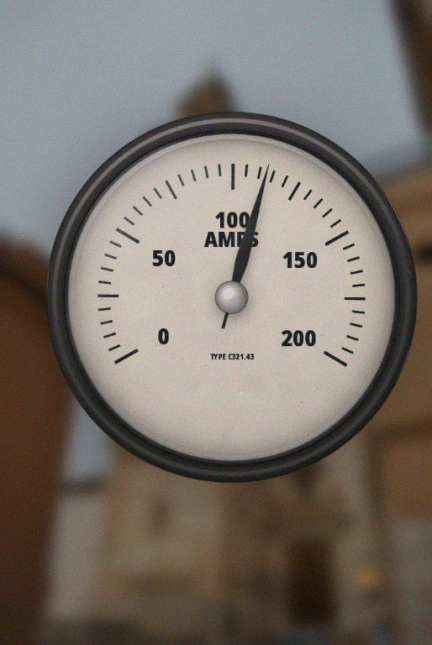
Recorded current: 112.5A
